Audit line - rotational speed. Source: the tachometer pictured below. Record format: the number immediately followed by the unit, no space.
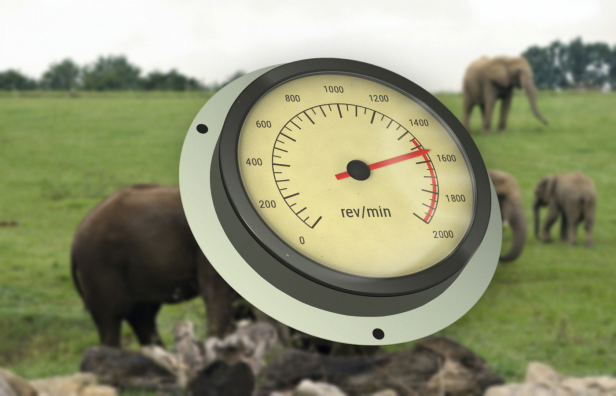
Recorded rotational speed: 1550rpm
